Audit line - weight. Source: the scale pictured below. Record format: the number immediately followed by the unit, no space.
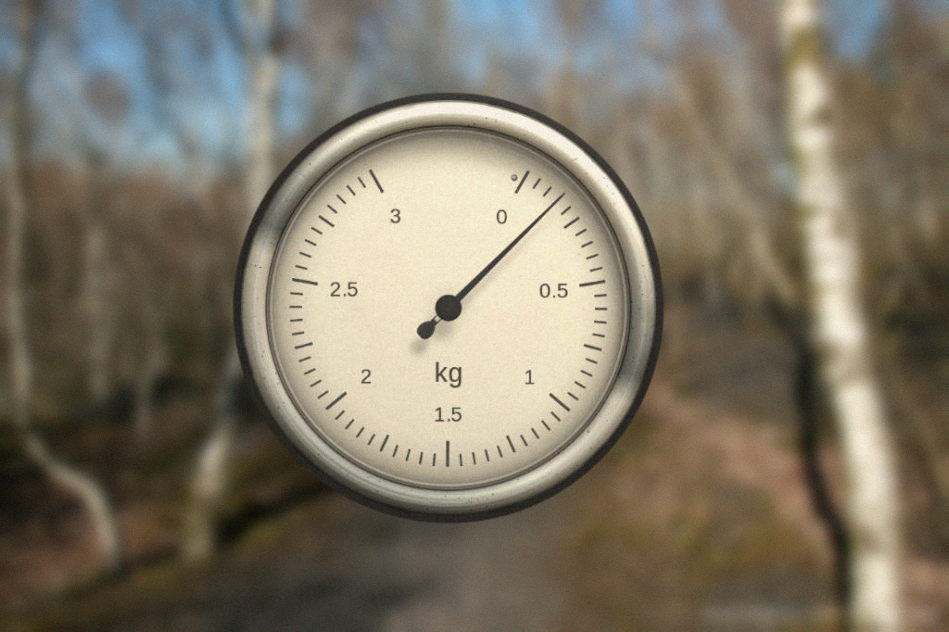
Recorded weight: 0.15kg
